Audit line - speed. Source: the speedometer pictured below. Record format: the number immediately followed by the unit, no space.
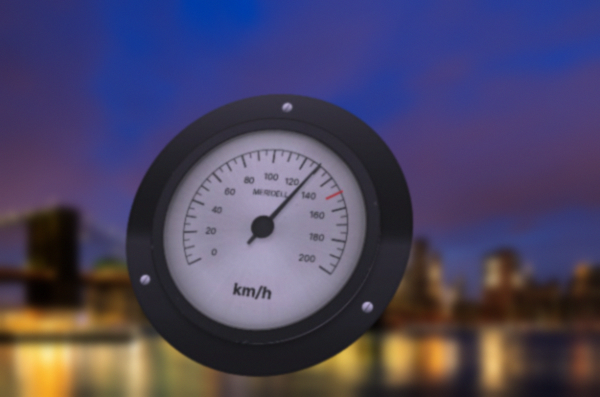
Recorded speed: 130km/h
